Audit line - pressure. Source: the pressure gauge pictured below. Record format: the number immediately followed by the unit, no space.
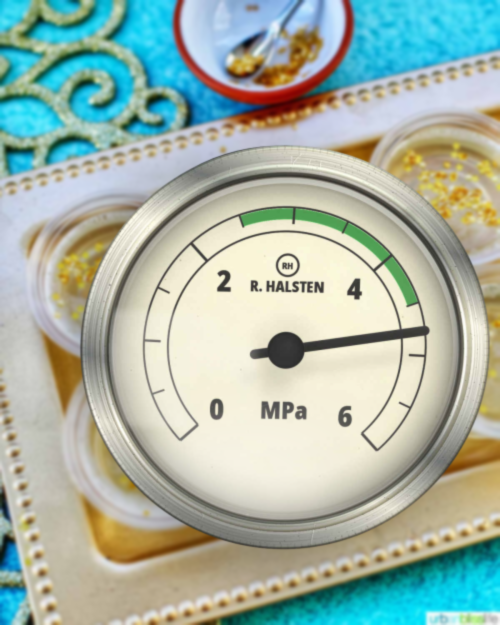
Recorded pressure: 4.75MPa
